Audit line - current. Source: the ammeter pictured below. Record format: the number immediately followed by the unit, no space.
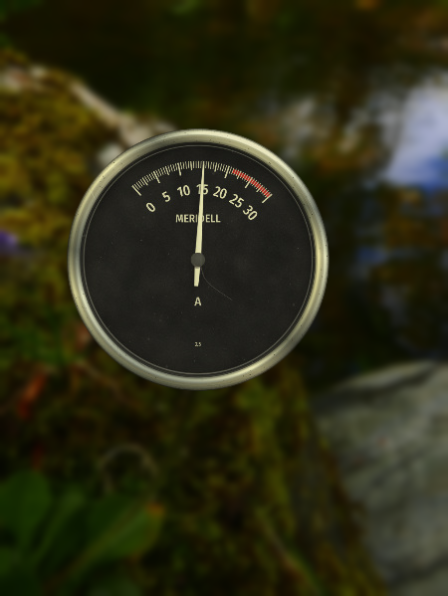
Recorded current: 15A
